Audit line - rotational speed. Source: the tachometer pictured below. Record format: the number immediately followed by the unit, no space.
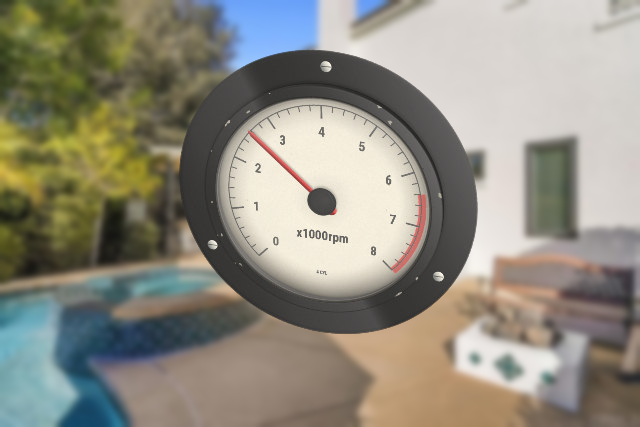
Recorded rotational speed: 2600rpm
